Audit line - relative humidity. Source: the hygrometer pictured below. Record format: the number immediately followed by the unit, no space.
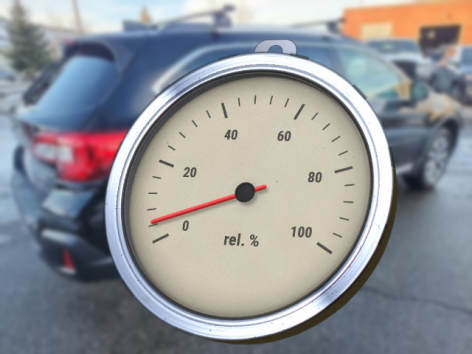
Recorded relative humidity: 4%
